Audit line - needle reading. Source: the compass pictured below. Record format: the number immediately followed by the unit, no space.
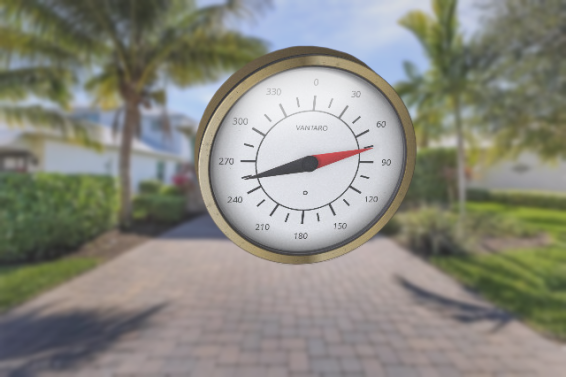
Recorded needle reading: 75°
